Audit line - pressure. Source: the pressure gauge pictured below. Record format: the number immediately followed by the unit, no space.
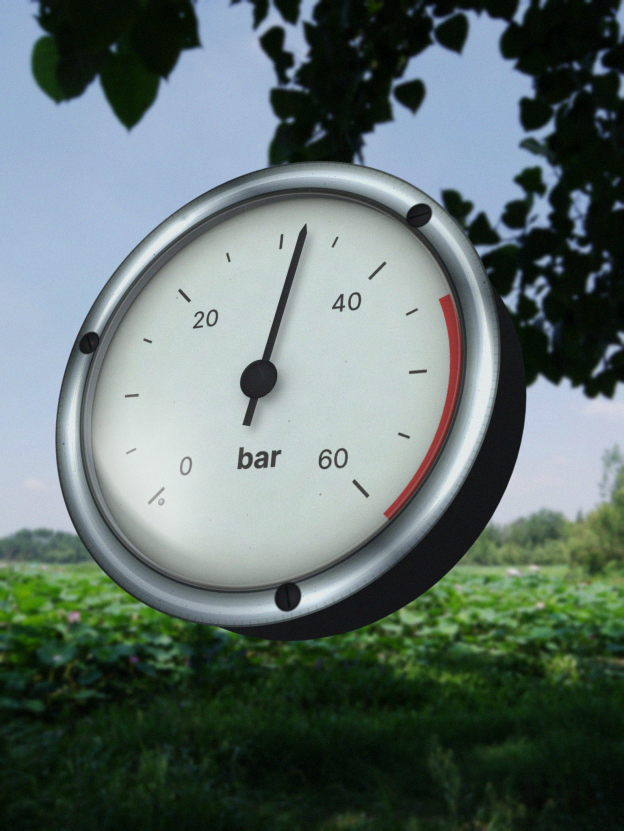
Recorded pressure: 32.5bar
